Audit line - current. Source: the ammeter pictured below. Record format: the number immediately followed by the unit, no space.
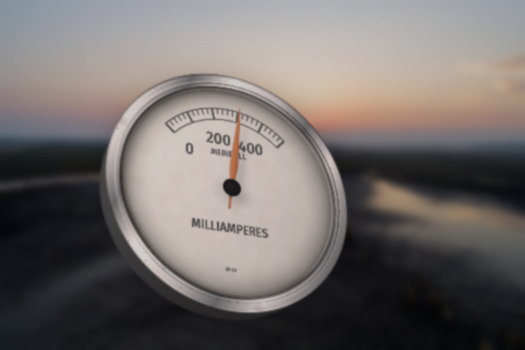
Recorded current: 300mA
